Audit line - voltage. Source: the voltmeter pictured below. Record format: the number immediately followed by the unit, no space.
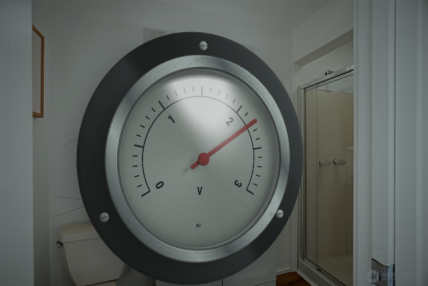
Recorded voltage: 2.2V
